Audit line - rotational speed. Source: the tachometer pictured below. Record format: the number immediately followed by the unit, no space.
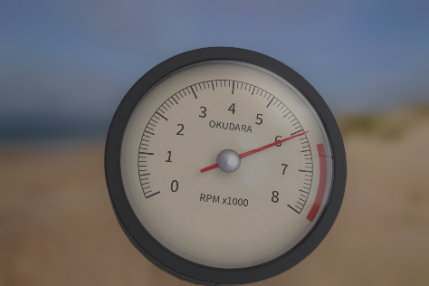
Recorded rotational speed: 6100rpm
